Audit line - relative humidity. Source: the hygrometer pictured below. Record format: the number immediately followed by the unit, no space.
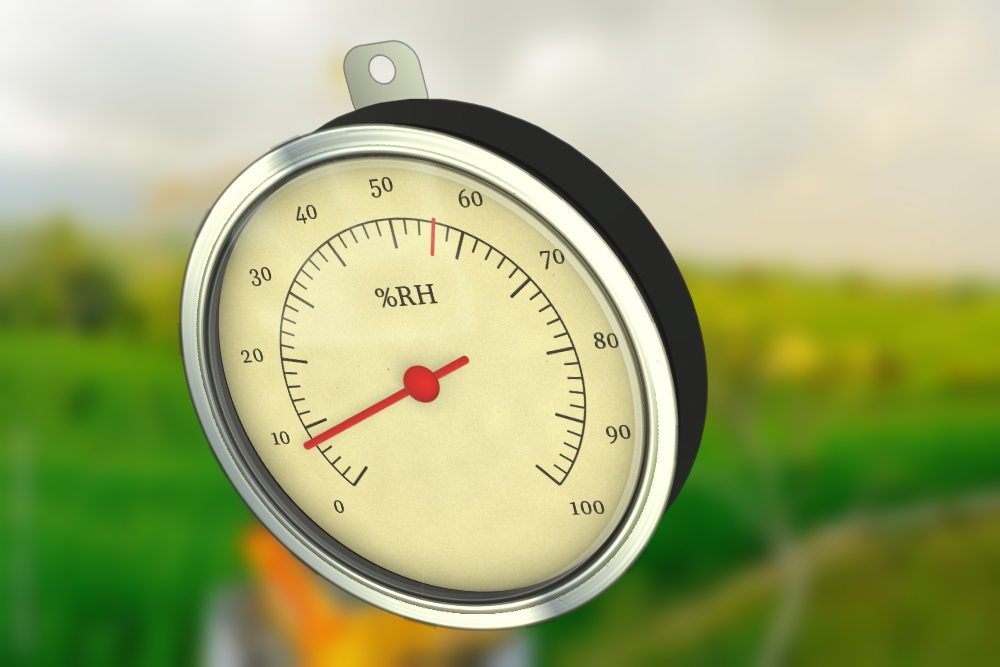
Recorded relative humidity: 8%
